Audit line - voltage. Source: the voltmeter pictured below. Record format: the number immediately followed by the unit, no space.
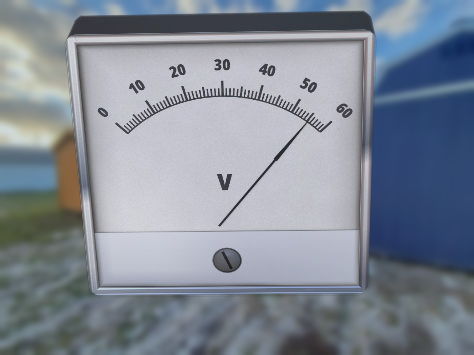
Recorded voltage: 55V
